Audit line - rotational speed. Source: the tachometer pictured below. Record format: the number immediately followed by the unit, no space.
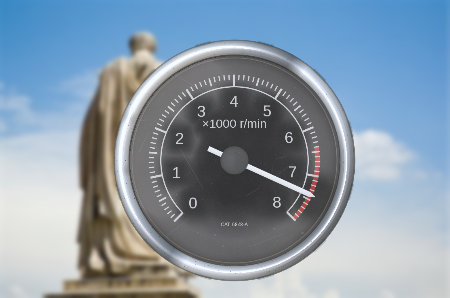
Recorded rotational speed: 7400rpm
